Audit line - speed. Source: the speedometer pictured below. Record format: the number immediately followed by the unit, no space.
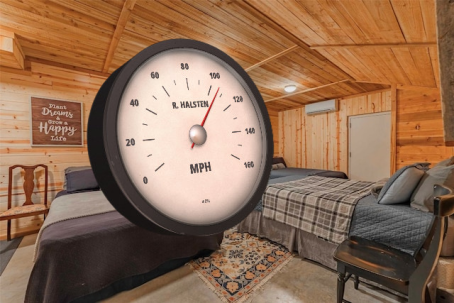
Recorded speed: 105mph
